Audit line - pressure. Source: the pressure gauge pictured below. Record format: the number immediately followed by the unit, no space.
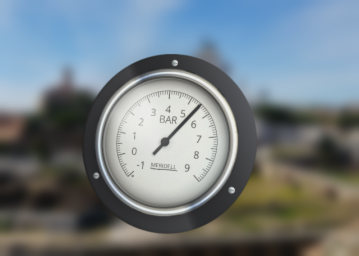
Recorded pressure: 5.5bar
